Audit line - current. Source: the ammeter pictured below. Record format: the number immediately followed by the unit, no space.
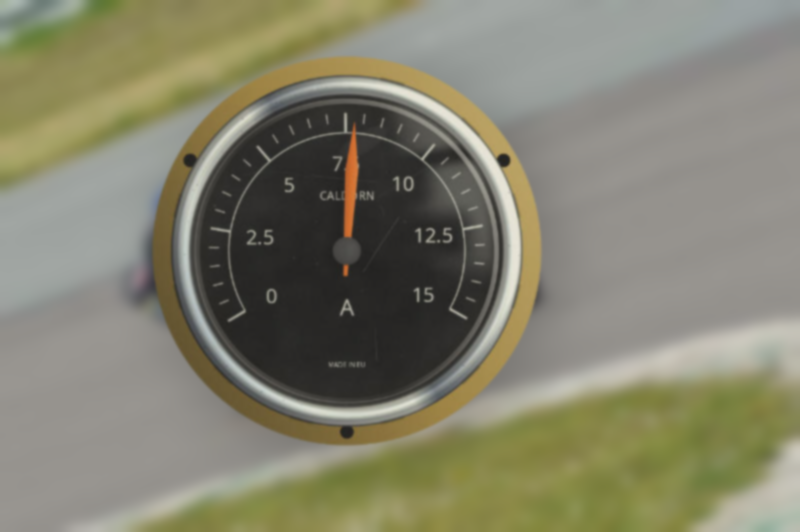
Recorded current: 7.75A
